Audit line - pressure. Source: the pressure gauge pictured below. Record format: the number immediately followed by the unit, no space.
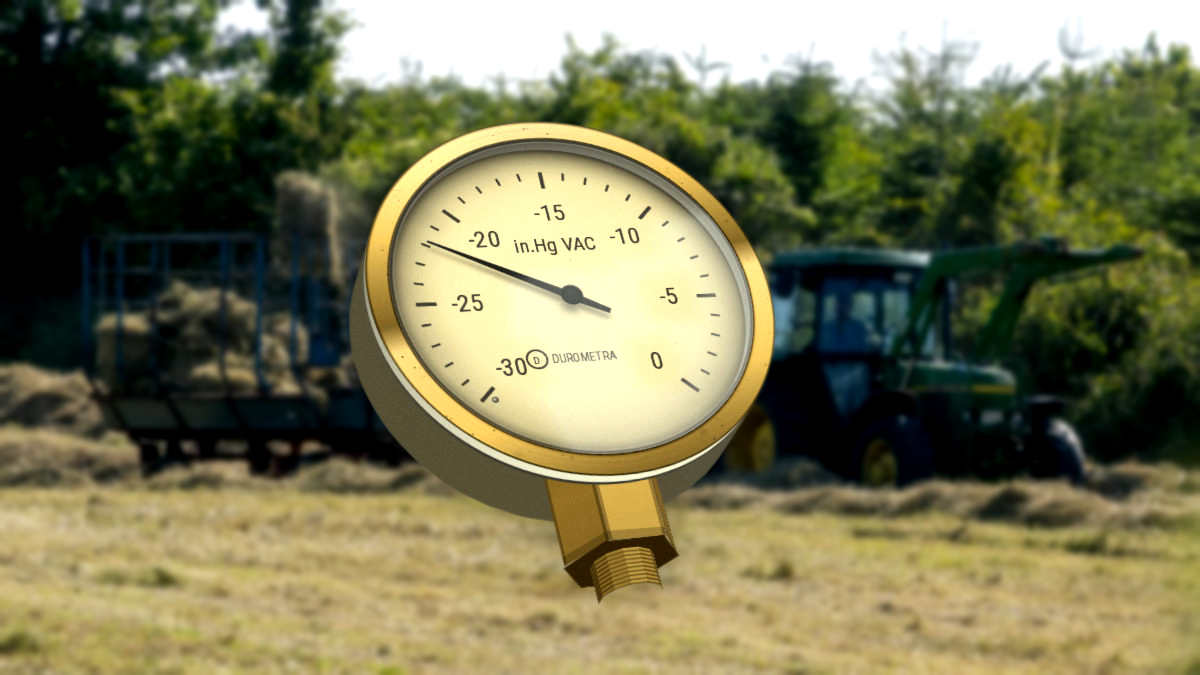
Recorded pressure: -22inHg
